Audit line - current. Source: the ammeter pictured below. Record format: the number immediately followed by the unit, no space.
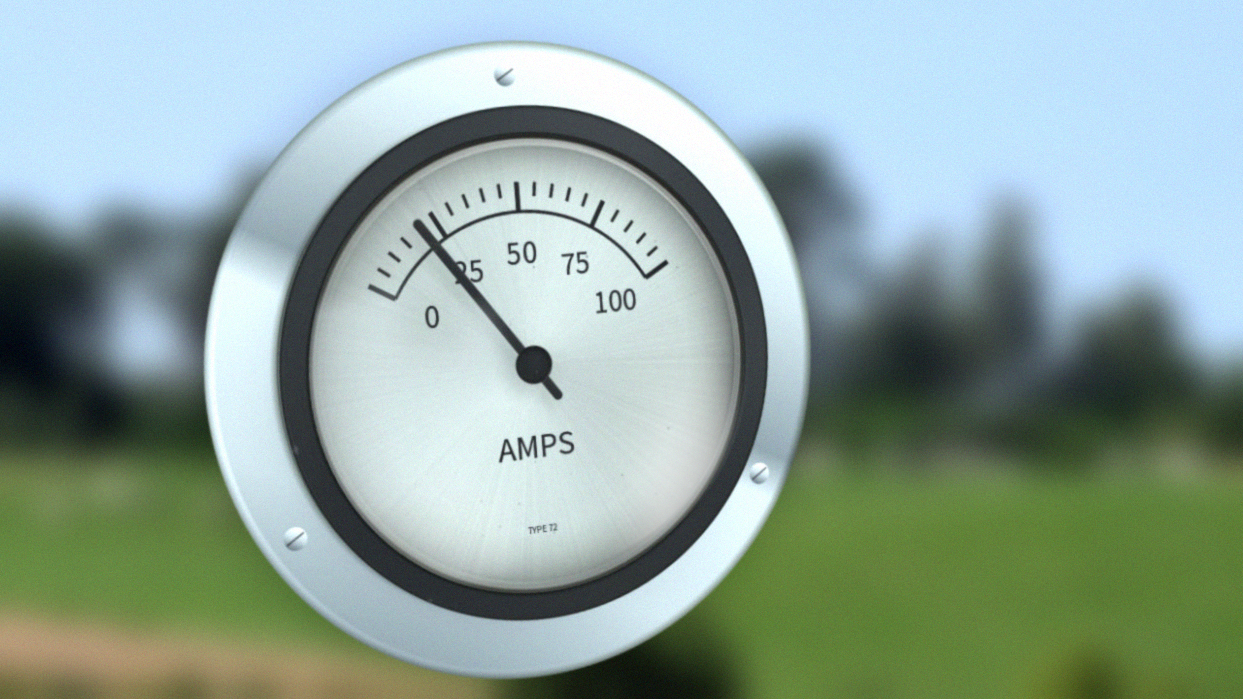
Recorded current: 20A
